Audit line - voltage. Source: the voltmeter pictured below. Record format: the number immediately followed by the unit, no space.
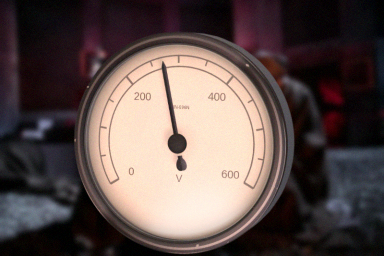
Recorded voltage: 275V
